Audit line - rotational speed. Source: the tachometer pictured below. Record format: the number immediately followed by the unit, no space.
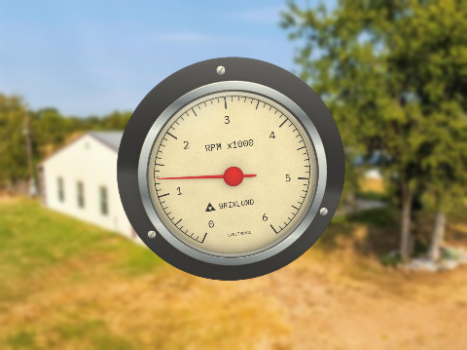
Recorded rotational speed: 1300rpm
